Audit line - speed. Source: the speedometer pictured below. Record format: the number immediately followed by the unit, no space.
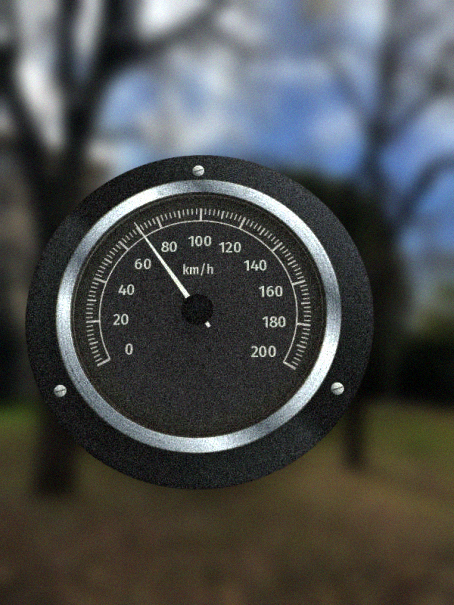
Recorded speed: 70km/h
